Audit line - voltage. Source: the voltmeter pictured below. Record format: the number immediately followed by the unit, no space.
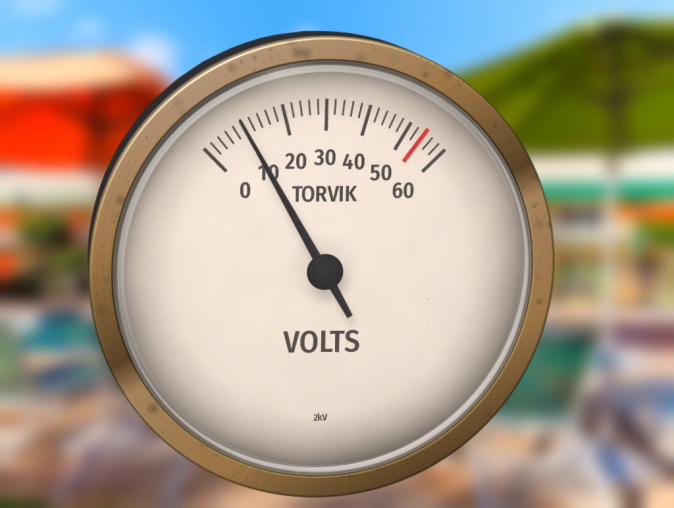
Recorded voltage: 10V
